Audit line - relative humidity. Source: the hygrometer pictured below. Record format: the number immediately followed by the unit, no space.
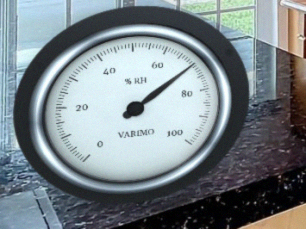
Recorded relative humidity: 70%
